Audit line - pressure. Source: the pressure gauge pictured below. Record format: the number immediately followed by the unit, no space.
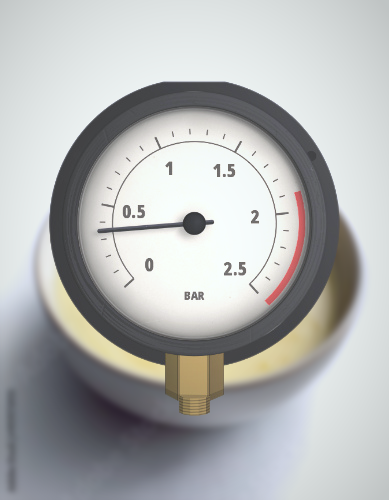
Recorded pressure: 0.35bar
